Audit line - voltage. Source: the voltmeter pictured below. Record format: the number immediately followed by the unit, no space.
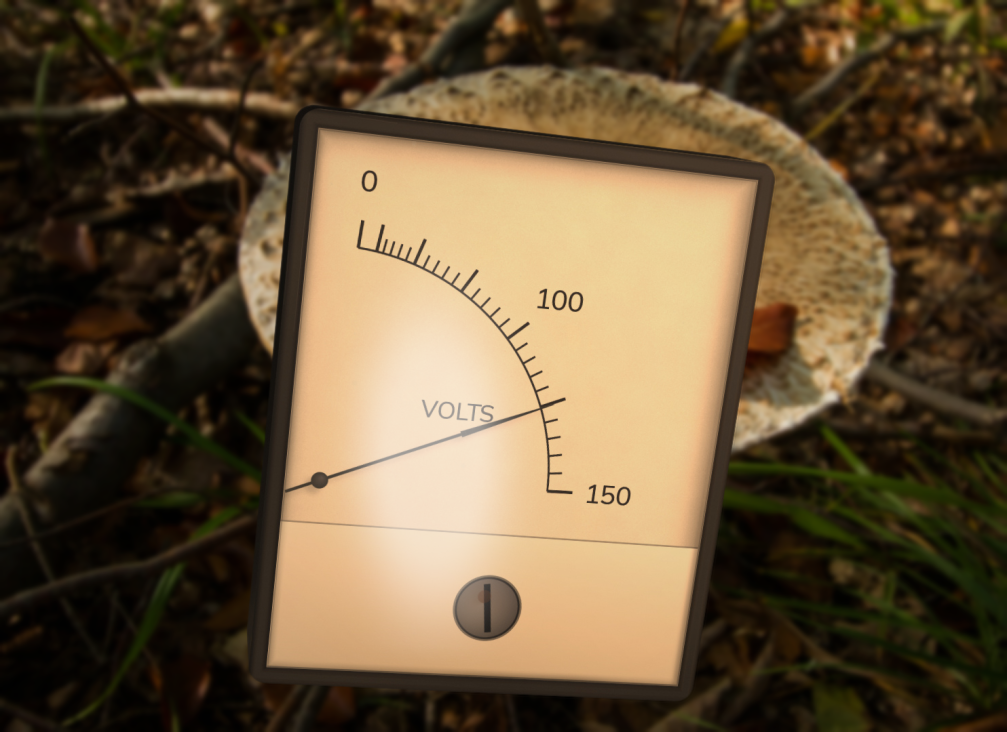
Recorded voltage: 125V
